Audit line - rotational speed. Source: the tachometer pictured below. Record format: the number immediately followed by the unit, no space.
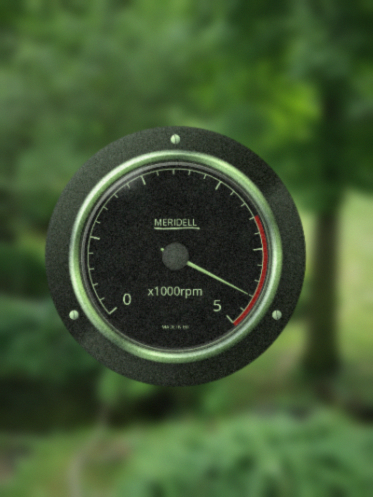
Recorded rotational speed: 4600rpm
